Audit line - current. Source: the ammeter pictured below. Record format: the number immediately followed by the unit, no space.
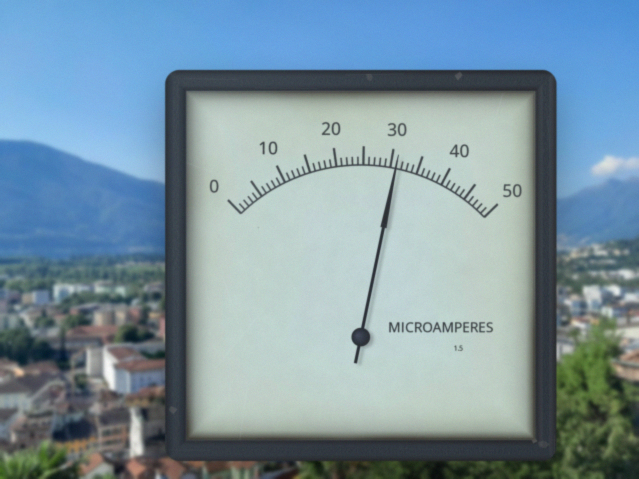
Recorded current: 31µA
